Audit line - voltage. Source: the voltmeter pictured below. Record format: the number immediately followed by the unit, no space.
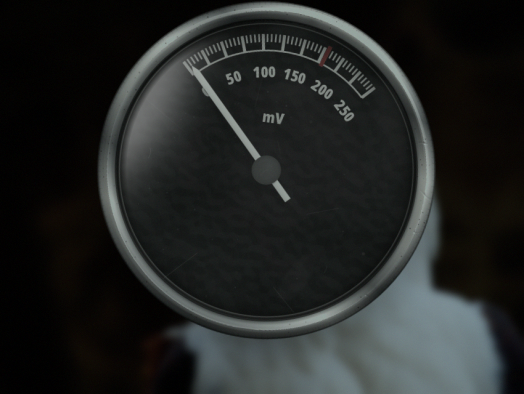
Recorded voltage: 5mV
